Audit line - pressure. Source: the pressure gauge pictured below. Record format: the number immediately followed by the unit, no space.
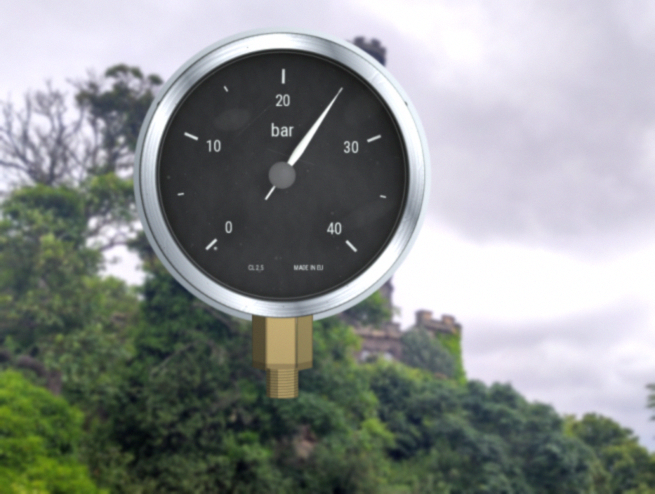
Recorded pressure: 25bar
